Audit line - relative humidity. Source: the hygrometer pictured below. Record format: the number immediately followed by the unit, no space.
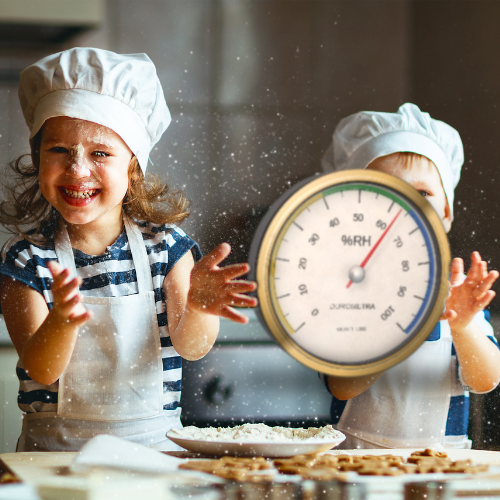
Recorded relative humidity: 62.5%
